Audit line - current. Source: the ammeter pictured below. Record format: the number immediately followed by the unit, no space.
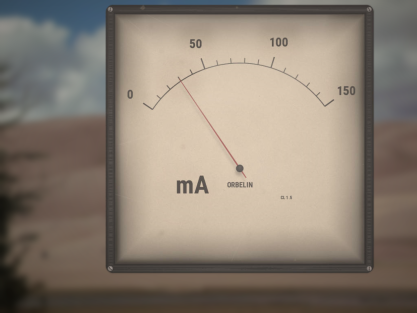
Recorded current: 30mA
